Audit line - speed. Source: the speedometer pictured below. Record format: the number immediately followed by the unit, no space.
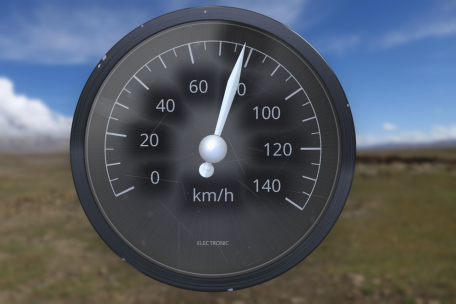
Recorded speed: 77.5km/h
